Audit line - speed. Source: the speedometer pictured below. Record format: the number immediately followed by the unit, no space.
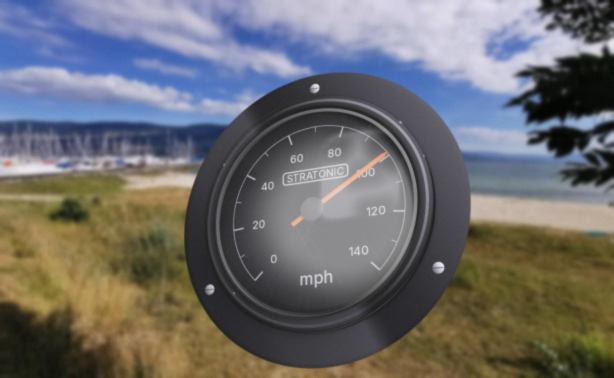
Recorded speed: 100mph
